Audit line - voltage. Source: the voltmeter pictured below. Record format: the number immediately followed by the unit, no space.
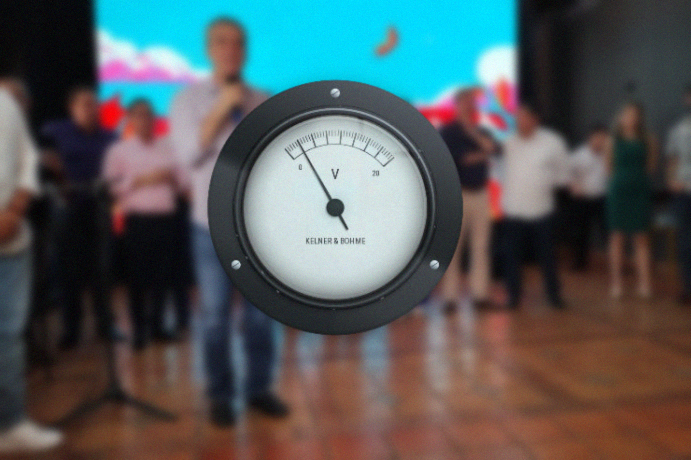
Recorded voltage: 2.5V
